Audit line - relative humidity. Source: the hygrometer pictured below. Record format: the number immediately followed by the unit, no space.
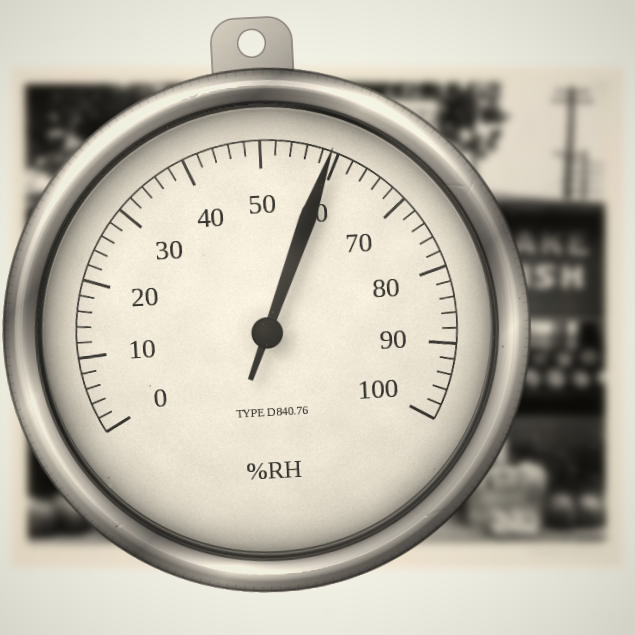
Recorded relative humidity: 59%
